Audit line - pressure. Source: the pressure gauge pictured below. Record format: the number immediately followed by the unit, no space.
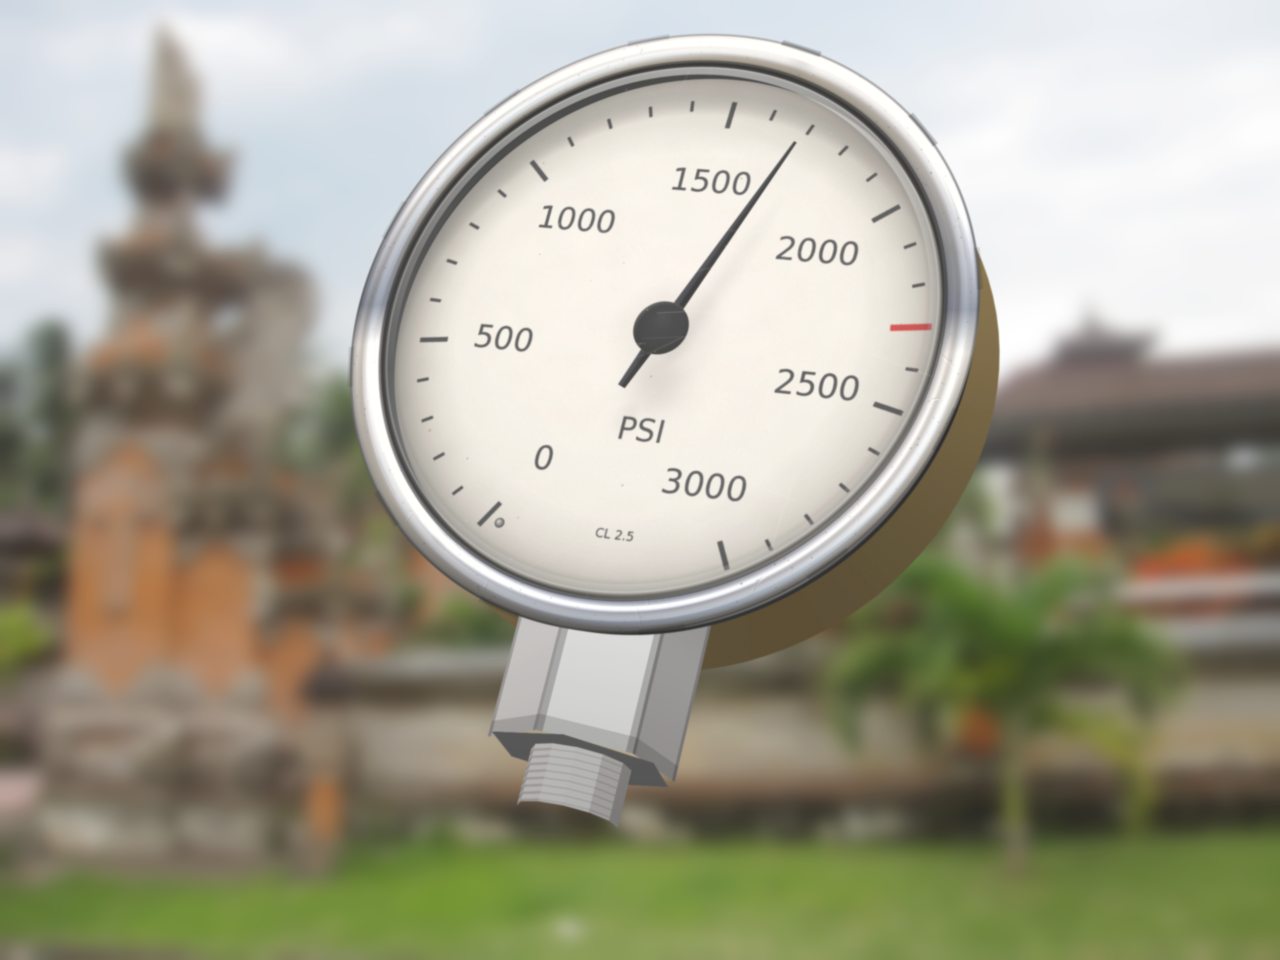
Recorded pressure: 1700psi
